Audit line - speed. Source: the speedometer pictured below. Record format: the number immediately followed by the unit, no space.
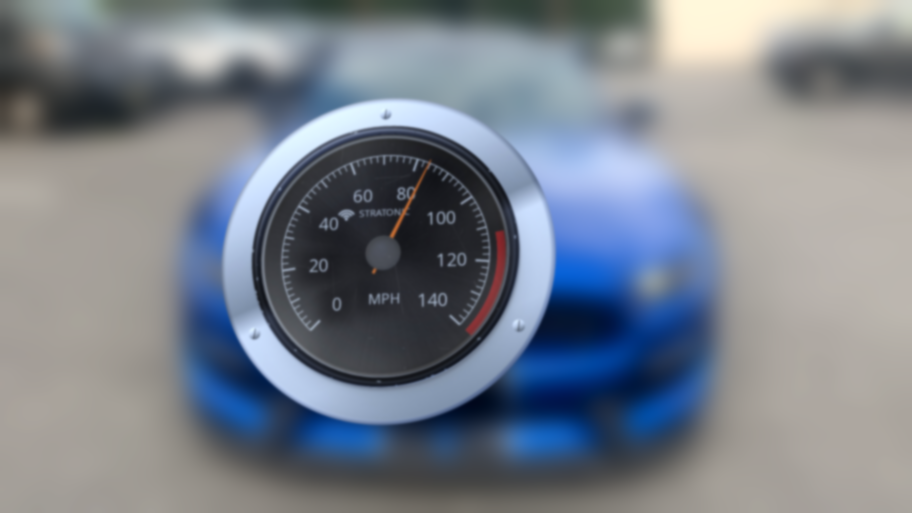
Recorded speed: 84mph
